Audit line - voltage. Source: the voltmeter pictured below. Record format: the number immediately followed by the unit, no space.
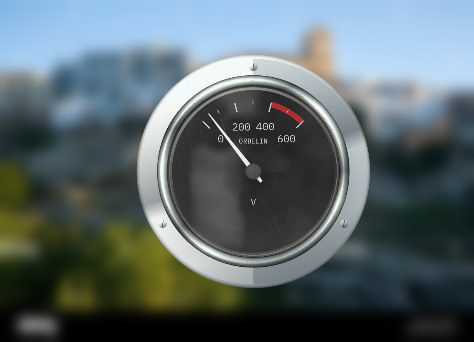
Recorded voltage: 50V
